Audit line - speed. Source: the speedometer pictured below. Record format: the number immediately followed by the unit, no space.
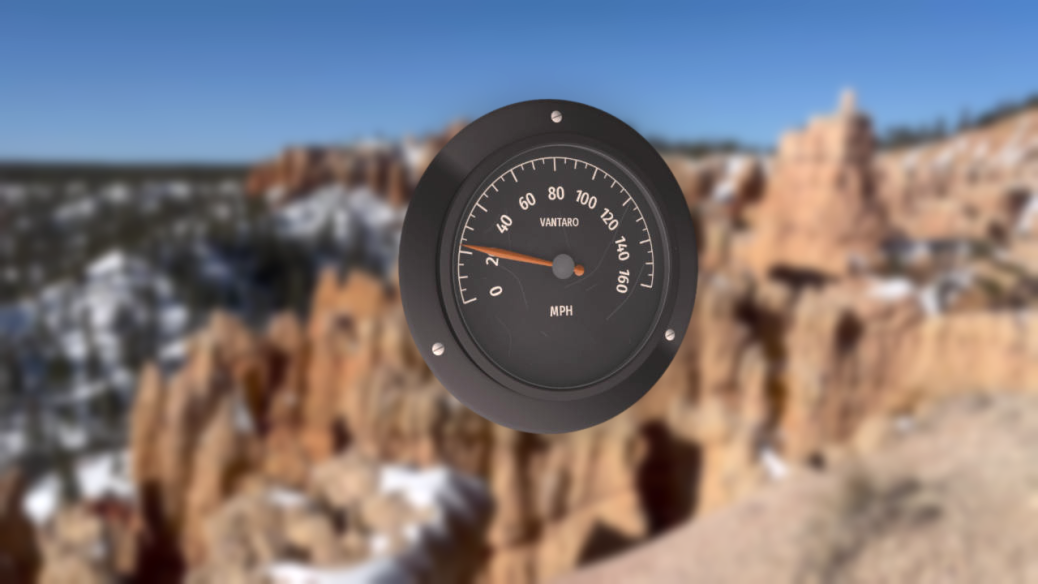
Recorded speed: 22.5mph
